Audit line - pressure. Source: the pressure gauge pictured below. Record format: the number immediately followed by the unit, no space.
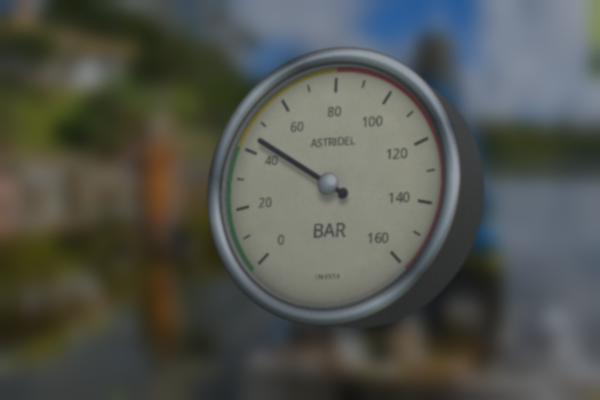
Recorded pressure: 45bar
